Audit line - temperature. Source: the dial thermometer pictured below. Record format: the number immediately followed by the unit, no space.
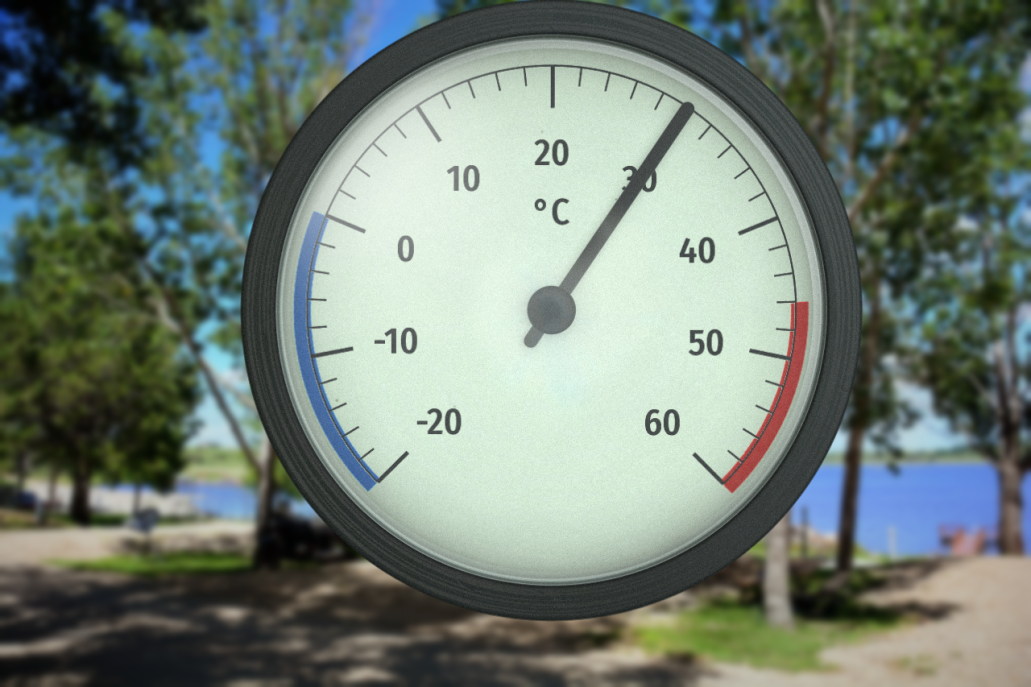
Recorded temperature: 30°C
